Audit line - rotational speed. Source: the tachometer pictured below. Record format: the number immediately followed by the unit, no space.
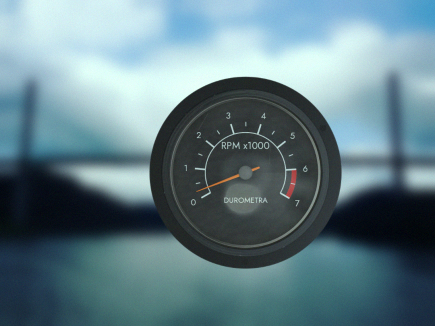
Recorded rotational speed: 250rpm
